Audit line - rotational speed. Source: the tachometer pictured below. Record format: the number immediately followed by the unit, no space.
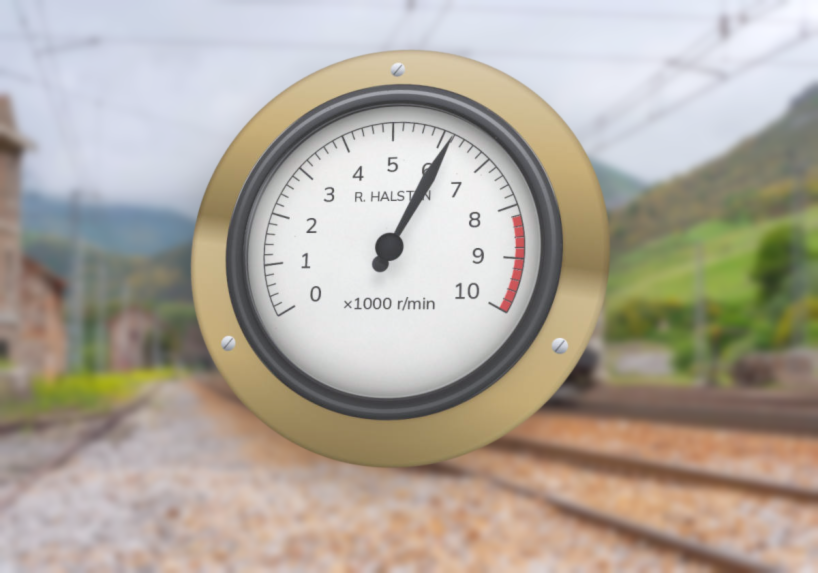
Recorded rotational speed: 6200rpm
